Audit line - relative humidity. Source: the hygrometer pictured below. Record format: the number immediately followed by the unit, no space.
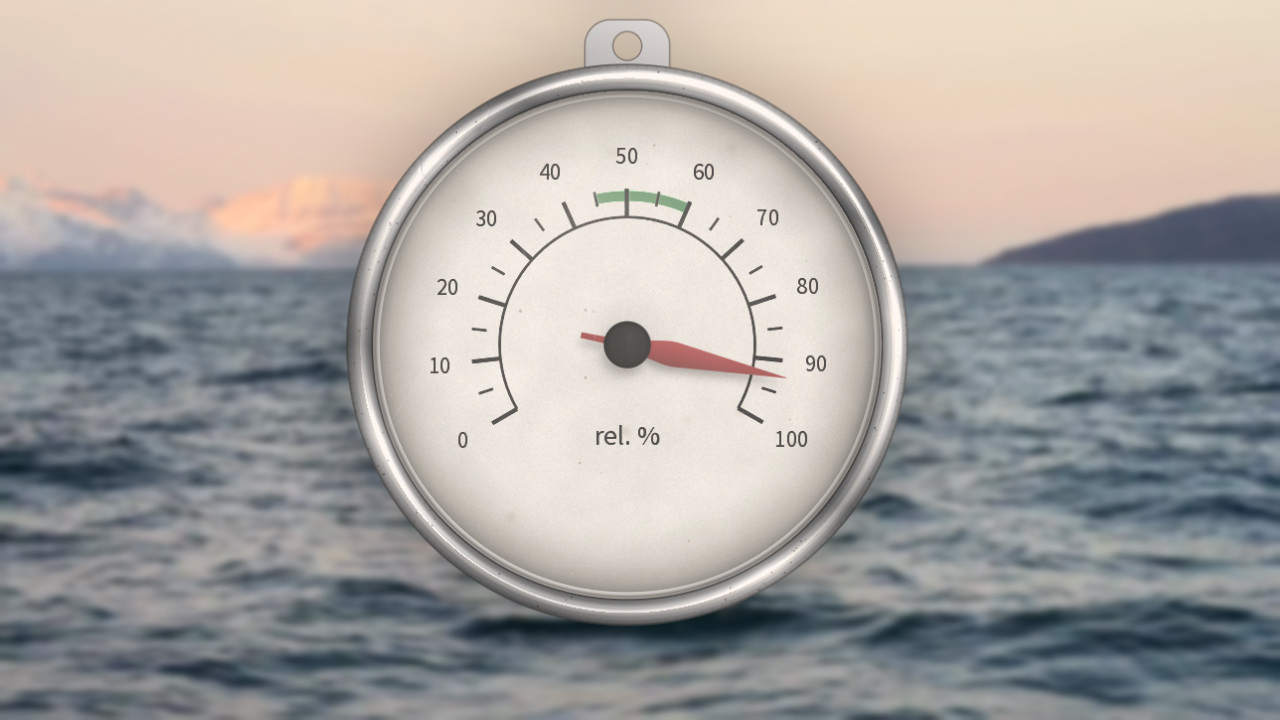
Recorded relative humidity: 92.5%
